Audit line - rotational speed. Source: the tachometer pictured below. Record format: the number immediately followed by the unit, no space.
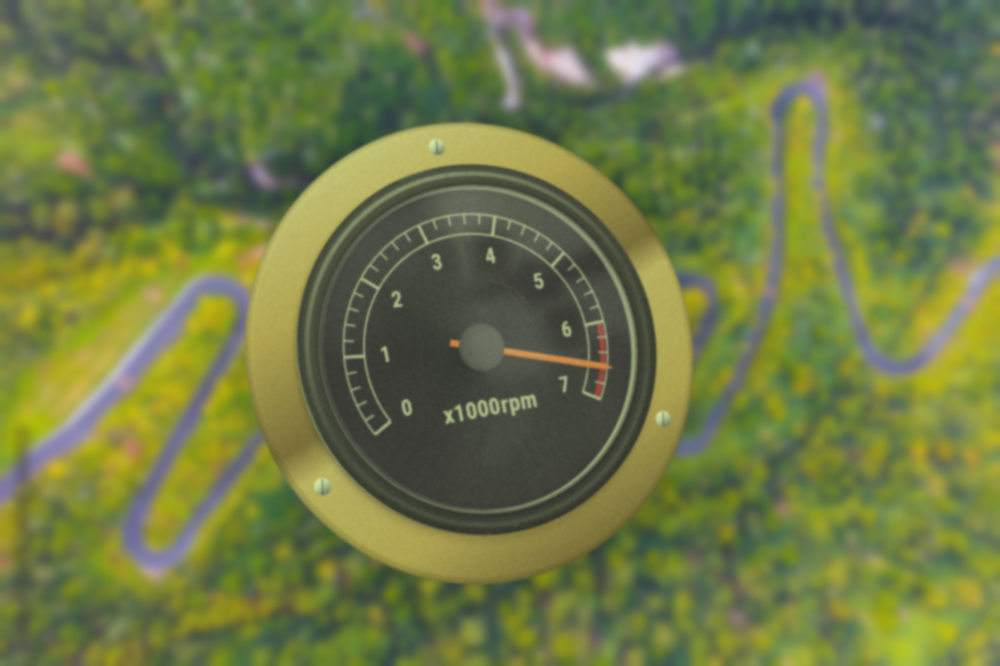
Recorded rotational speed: 6600rpm
